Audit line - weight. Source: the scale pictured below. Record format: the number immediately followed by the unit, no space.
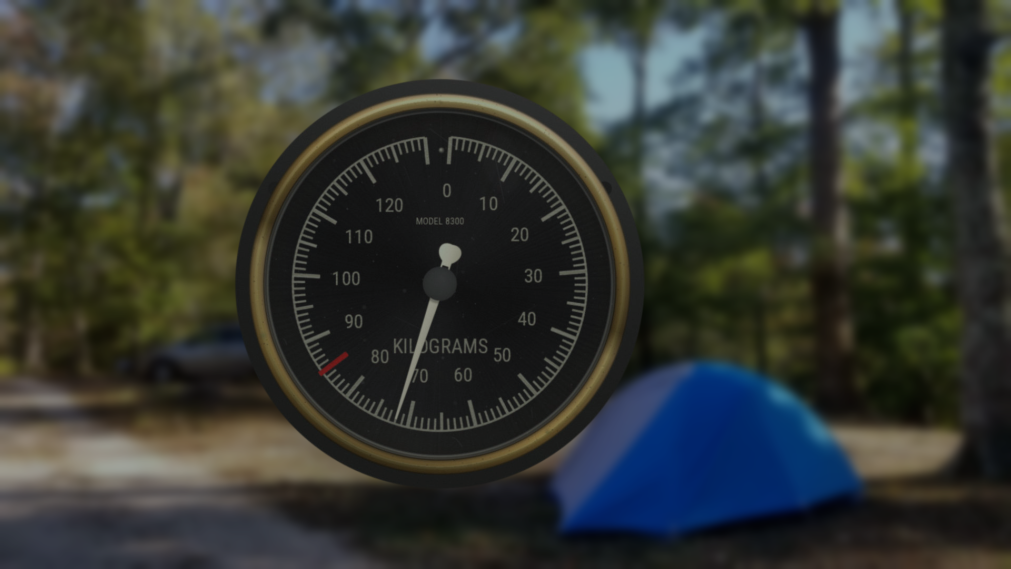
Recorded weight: 72kg
